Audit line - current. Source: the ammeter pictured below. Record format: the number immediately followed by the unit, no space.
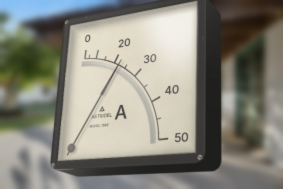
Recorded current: 22.5A
